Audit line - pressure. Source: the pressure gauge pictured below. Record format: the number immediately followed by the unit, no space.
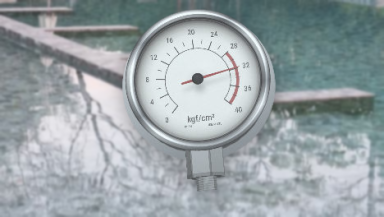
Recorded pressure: 32kg/cm²
